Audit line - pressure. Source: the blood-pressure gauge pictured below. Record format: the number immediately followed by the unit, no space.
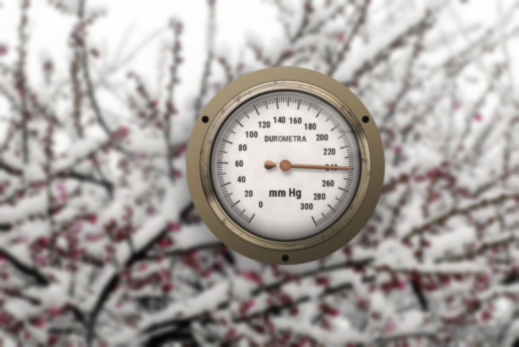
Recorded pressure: 240mmHg
